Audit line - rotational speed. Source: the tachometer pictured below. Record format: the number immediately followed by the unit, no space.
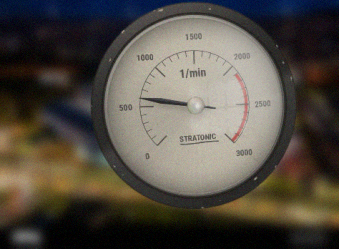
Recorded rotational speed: 600rpm
